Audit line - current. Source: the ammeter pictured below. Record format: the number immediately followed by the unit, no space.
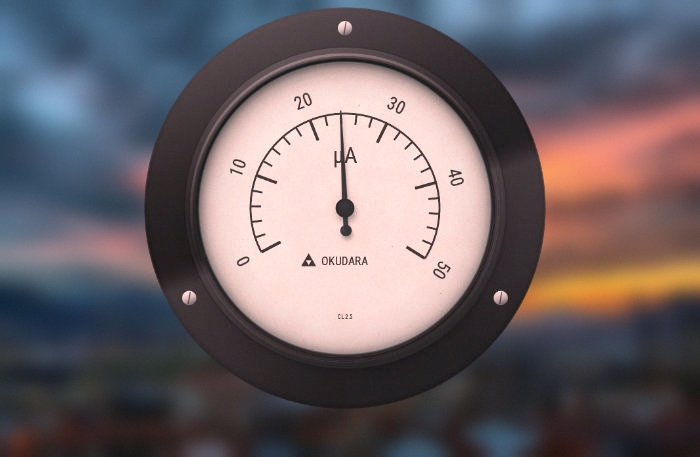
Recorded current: 24µA
